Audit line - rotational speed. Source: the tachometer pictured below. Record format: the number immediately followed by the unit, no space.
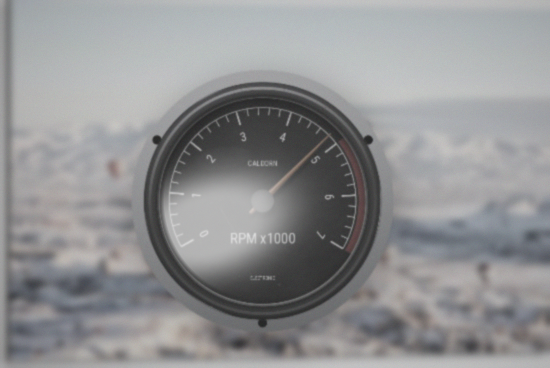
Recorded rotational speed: 4800rpm
